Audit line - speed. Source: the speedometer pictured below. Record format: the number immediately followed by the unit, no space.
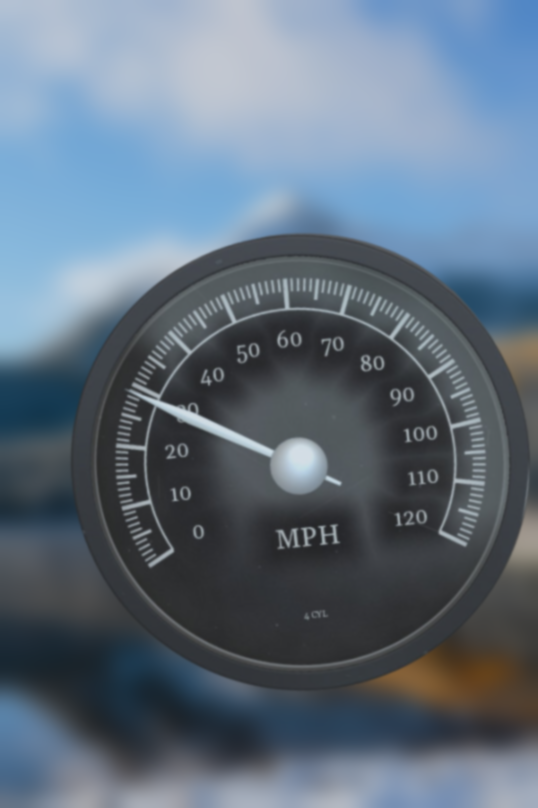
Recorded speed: 29mph
